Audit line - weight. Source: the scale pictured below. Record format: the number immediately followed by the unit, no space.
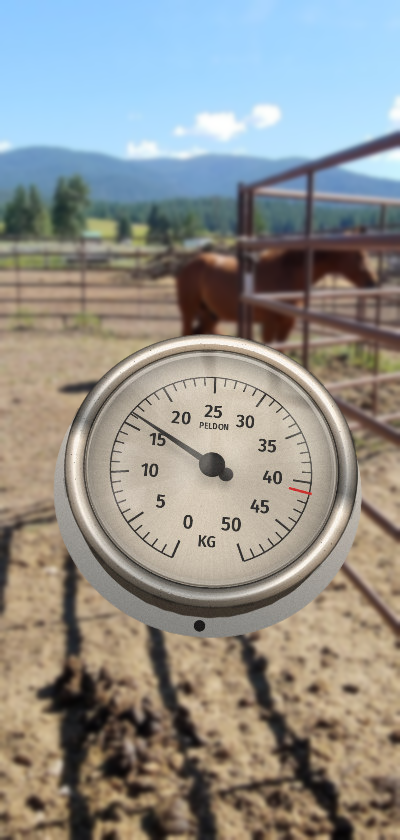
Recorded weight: 16kg
